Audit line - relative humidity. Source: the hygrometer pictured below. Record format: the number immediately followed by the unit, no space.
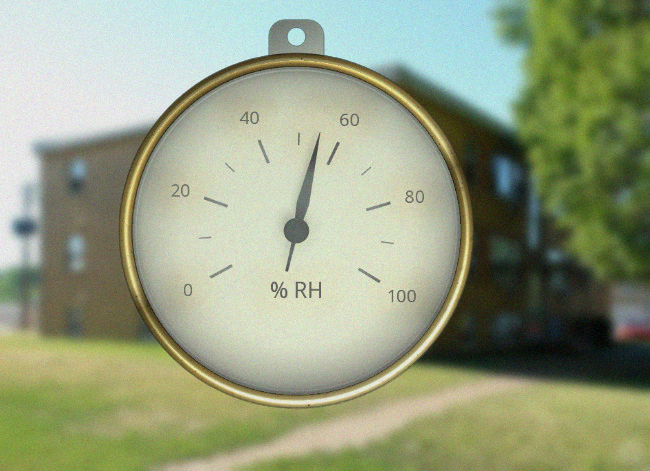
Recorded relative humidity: 55%
